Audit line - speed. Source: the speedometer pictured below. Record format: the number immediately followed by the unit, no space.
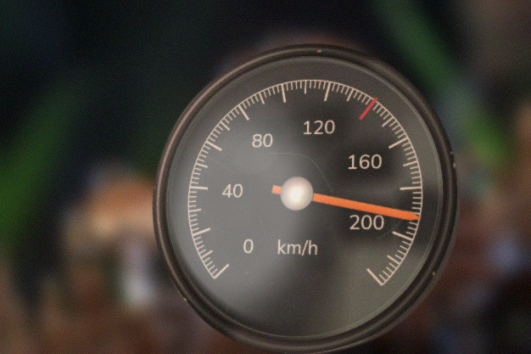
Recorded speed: 192km/h
